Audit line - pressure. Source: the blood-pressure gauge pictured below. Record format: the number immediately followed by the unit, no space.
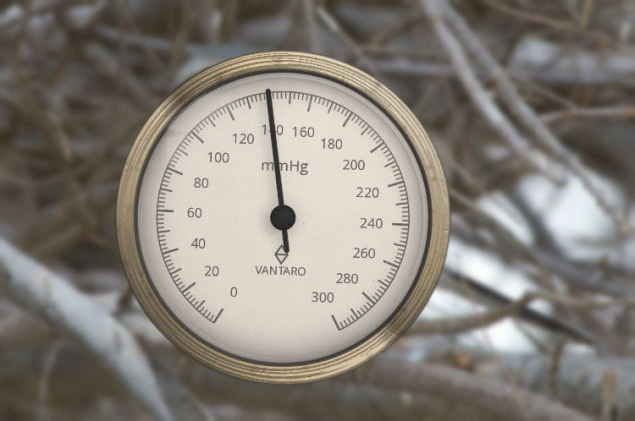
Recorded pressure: 140mmHg
